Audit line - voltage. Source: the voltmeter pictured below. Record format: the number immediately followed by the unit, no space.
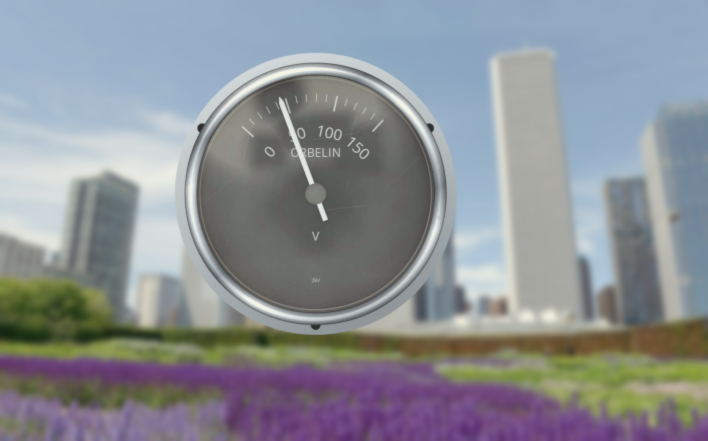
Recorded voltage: 45V
